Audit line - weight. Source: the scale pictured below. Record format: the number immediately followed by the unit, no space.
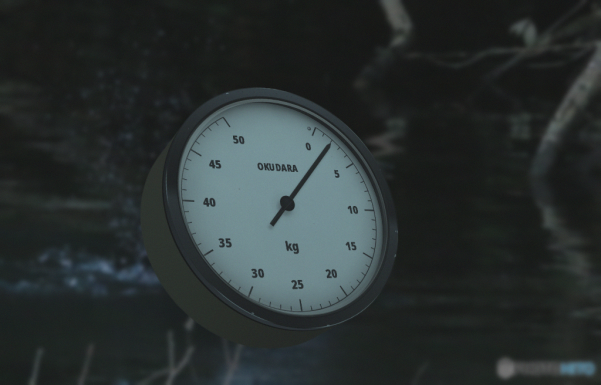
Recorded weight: 2kg
